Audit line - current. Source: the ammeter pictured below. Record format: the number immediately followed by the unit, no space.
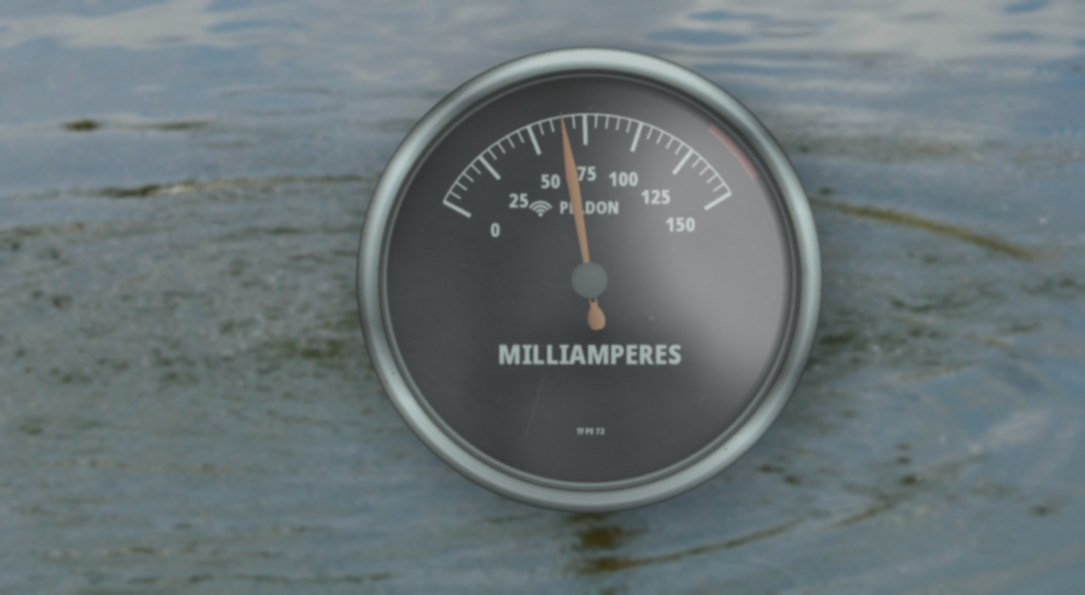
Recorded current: 65mA
